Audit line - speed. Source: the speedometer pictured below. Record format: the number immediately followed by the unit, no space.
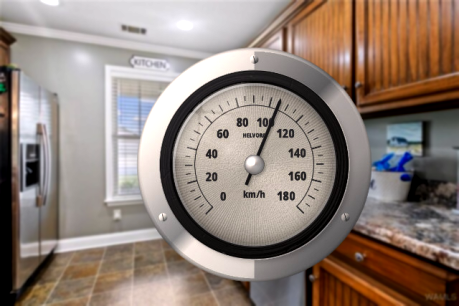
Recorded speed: 105km/h
